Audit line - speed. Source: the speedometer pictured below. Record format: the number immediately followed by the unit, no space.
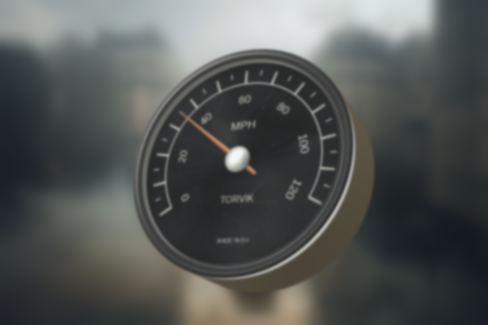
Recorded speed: 35mph
